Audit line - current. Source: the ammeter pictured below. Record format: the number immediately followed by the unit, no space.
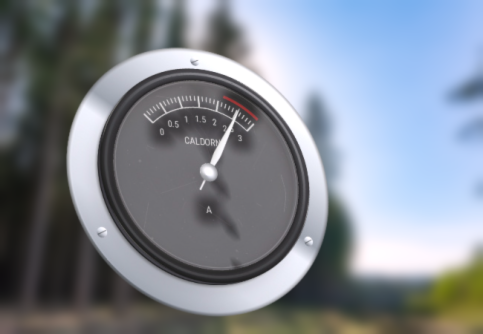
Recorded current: 2.5A
